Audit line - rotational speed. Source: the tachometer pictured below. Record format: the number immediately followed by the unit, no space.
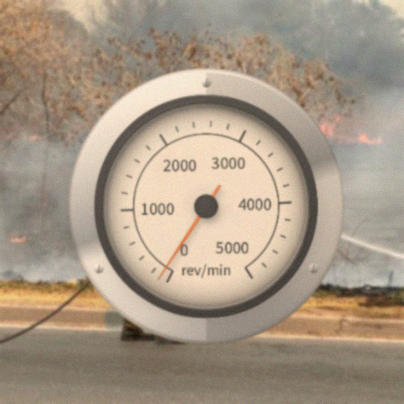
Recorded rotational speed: 100rpm
